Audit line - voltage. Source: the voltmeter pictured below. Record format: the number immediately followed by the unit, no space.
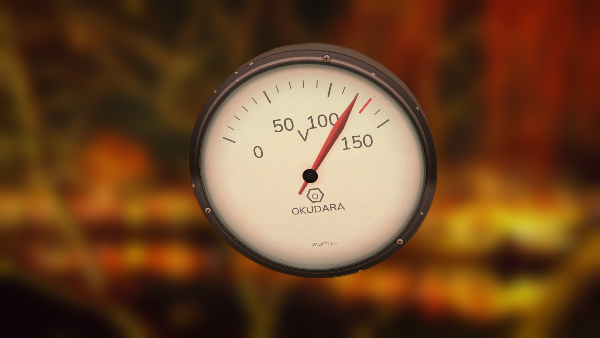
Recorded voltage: 120V
